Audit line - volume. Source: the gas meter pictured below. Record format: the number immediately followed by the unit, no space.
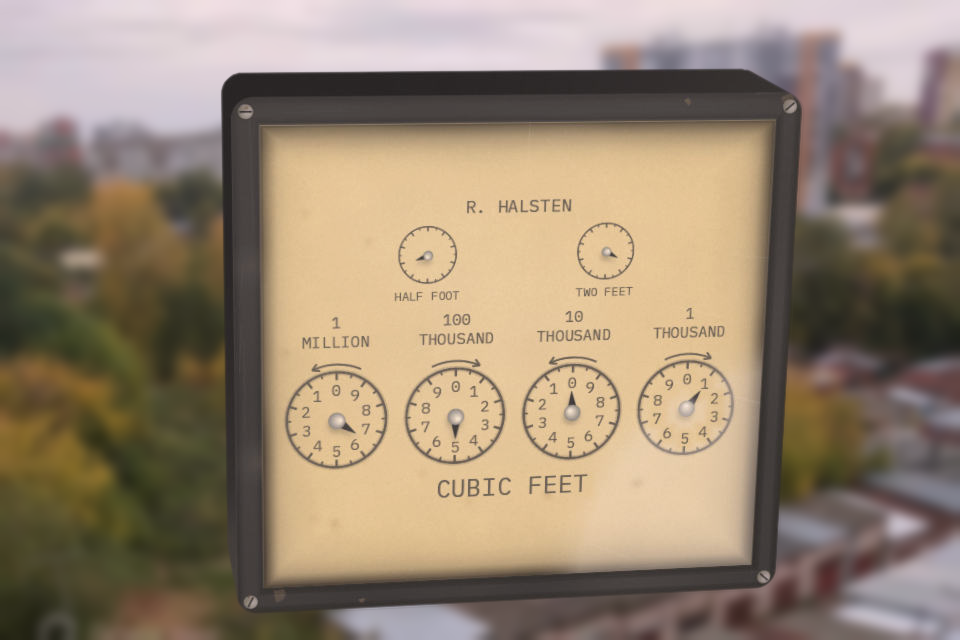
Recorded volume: 650100ft³
